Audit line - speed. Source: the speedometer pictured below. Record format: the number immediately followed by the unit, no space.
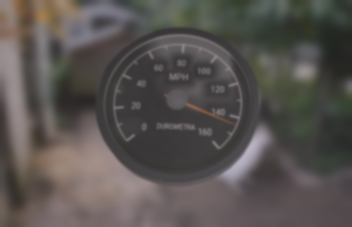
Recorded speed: 145mph
